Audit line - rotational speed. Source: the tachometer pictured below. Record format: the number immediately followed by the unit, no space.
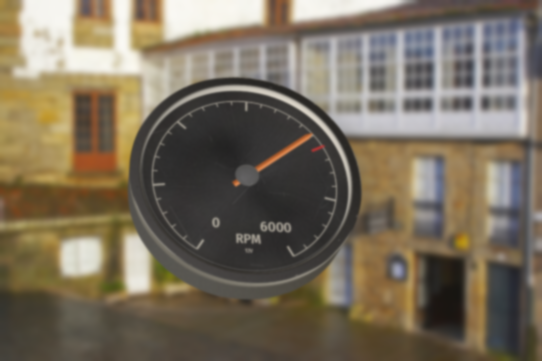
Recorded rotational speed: 4000rpm
